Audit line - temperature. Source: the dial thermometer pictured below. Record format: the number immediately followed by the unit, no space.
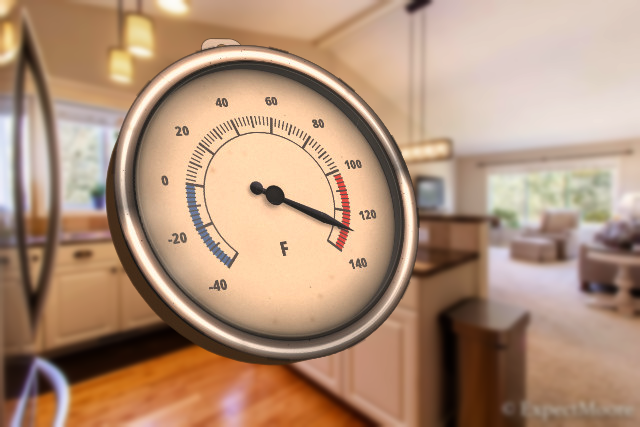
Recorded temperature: 130°F
